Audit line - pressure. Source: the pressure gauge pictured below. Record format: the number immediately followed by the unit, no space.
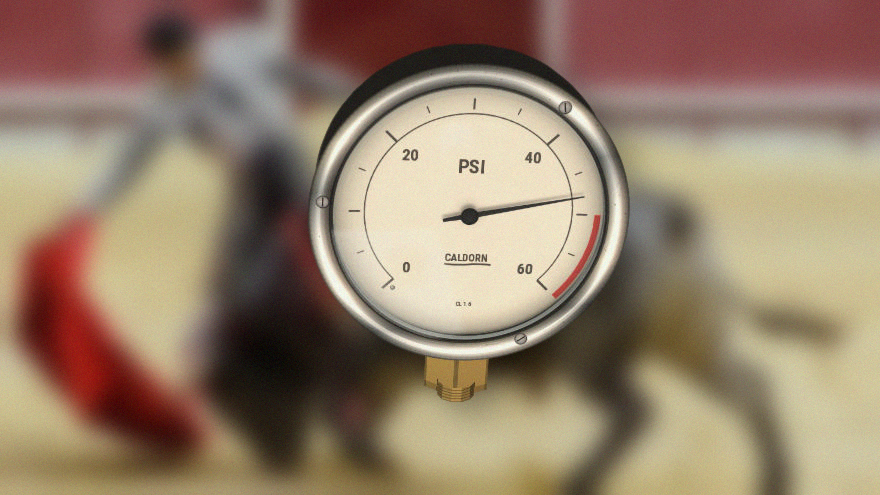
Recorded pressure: 47.5psi
